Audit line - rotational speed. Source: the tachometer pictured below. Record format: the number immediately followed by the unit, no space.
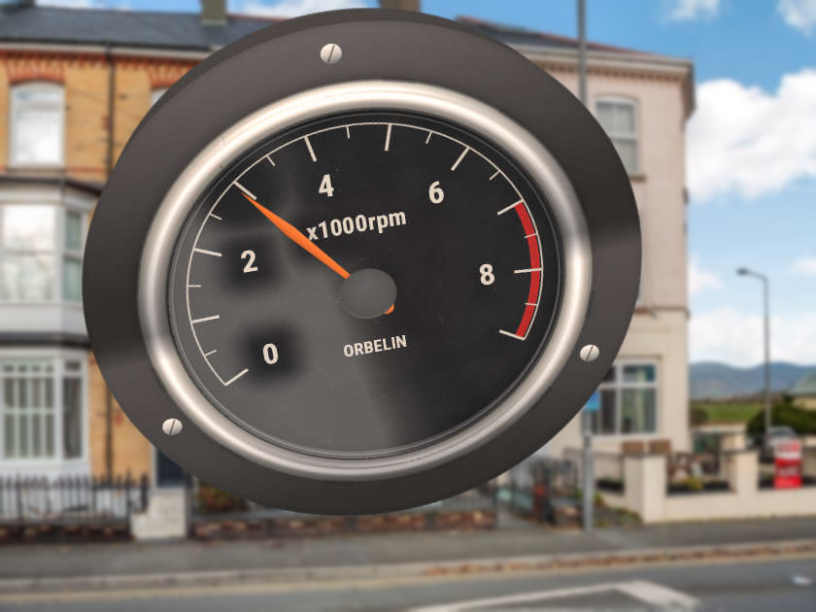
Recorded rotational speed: 3000rpm
